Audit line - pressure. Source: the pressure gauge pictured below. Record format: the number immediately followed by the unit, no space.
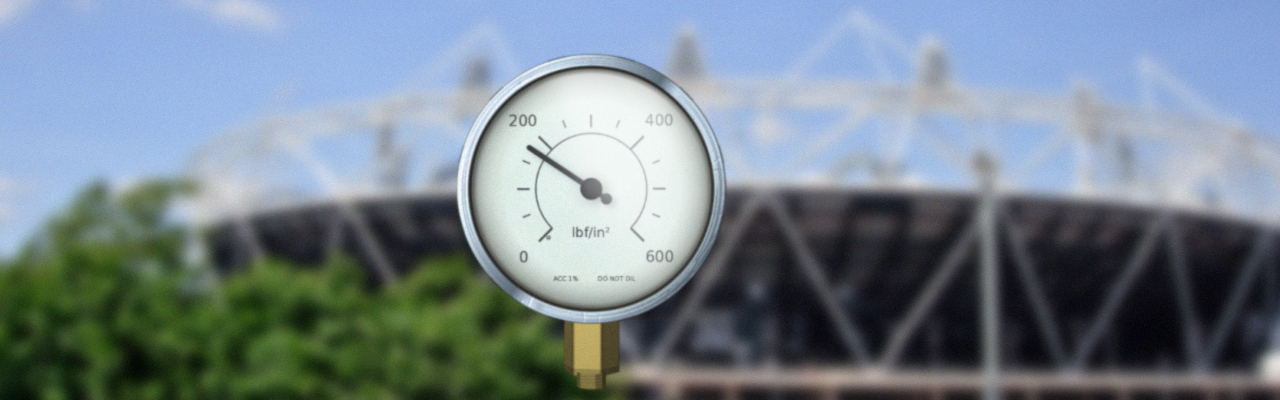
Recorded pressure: 175psi
